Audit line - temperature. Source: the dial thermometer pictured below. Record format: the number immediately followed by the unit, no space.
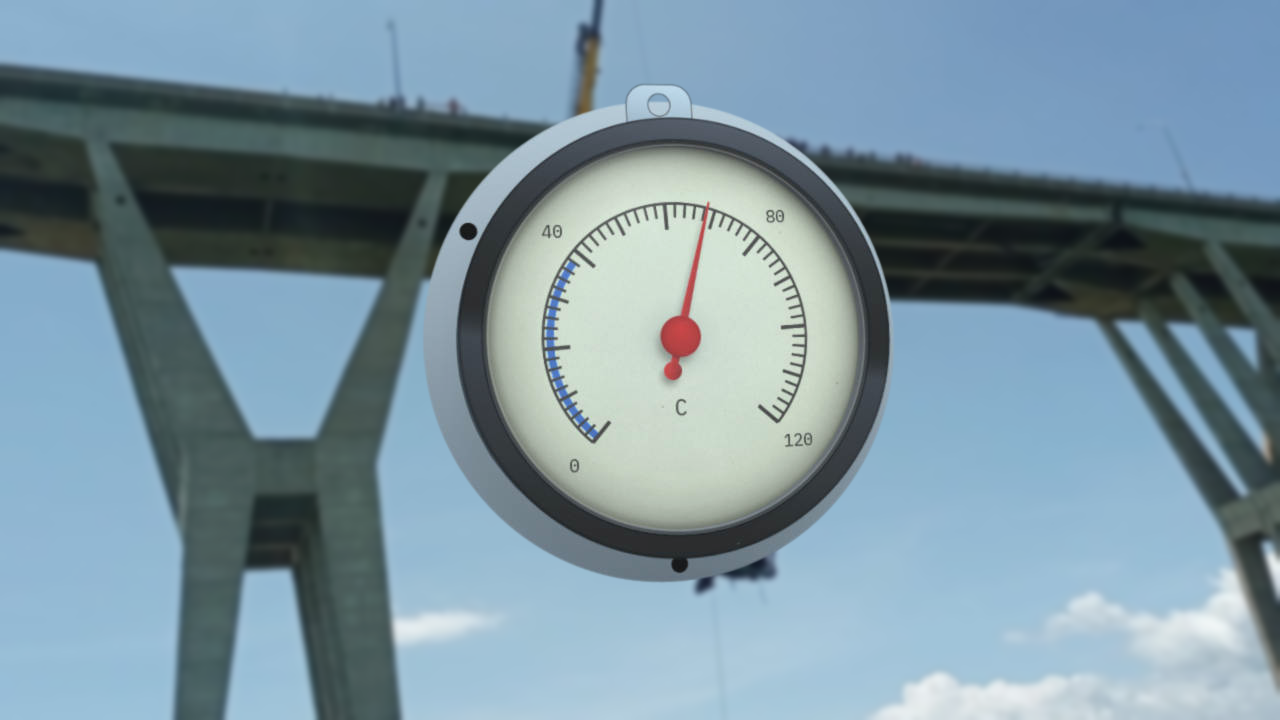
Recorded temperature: 68°C
